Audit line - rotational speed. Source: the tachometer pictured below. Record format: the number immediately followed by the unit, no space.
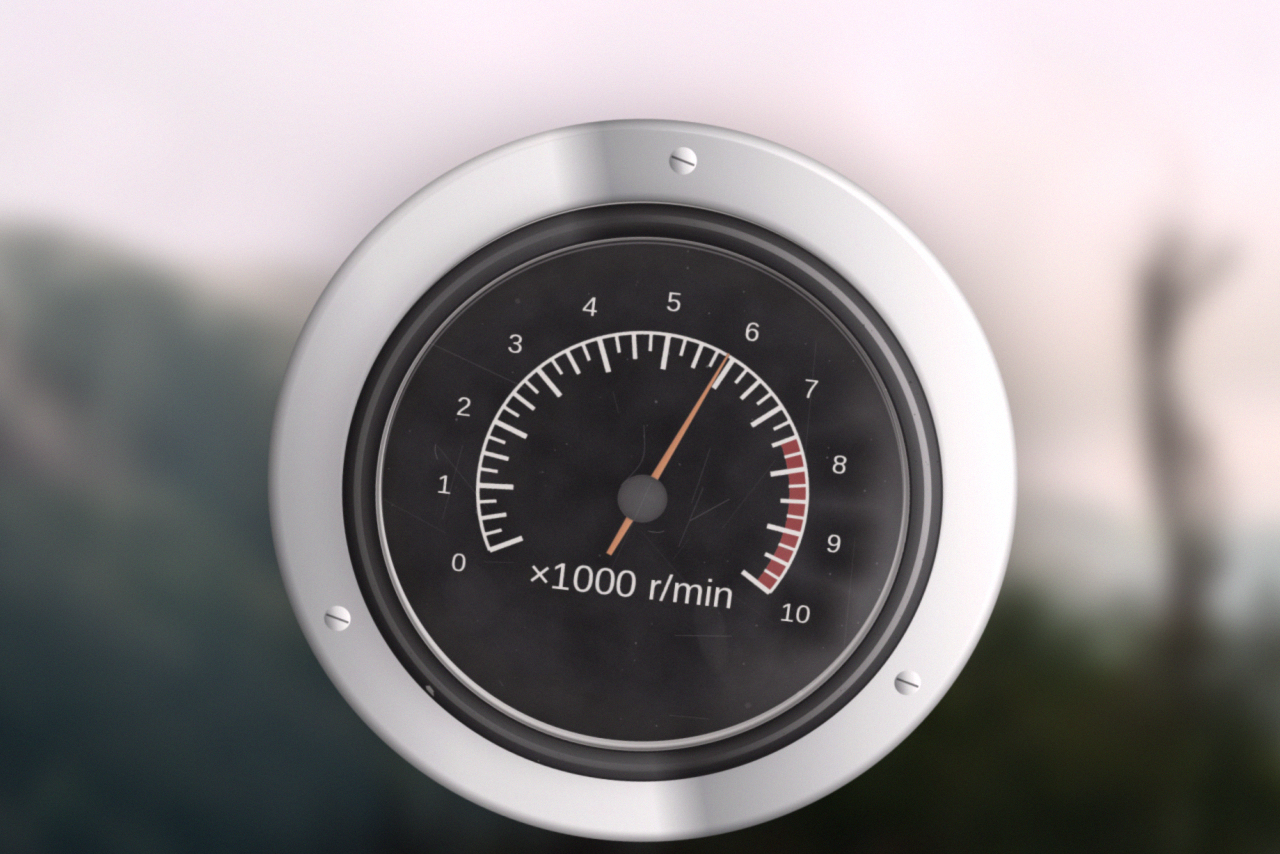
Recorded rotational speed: 5875rpm
